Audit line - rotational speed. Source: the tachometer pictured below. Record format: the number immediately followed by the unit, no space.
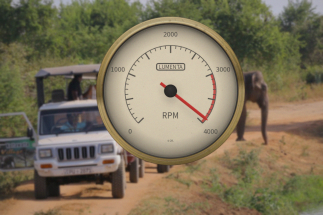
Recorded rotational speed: 3900rpm
